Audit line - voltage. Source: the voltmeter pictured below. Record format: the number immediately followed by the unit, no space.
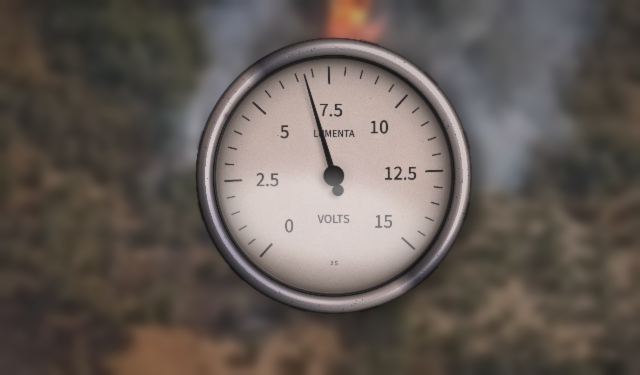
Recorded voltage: 6.75V
